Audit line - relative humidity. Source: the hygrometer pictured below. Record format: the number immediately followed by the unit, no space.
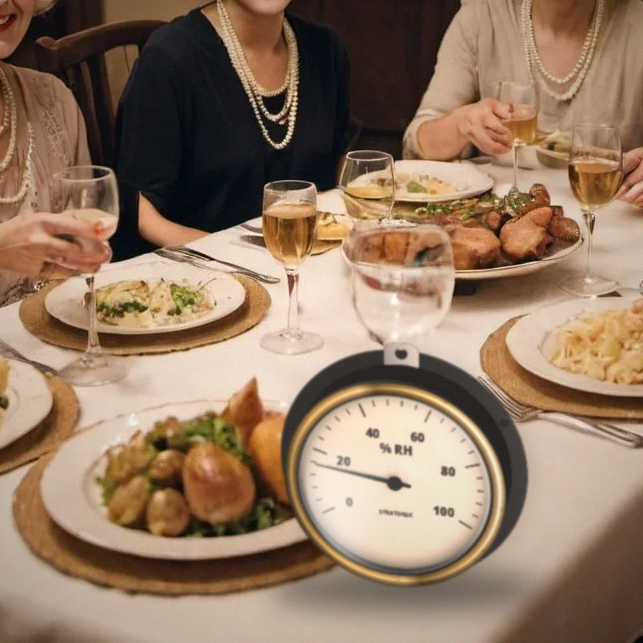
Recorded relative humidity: 16%
